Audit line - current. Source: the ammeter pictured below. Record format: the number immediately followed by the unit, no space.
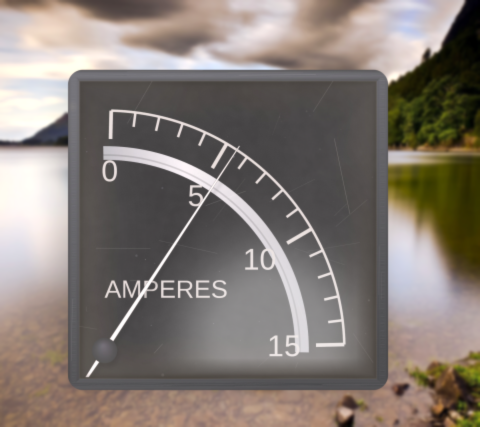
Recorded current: 5.5A
